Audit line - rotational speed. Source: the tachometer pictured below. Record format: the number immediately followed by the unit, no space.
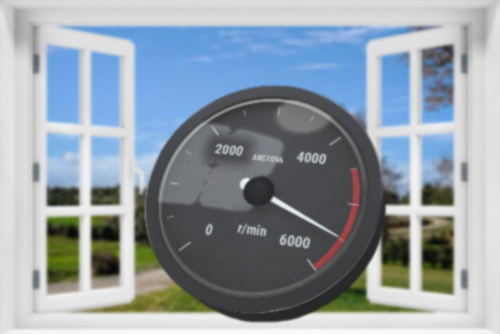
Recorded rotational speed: 5500rpm
